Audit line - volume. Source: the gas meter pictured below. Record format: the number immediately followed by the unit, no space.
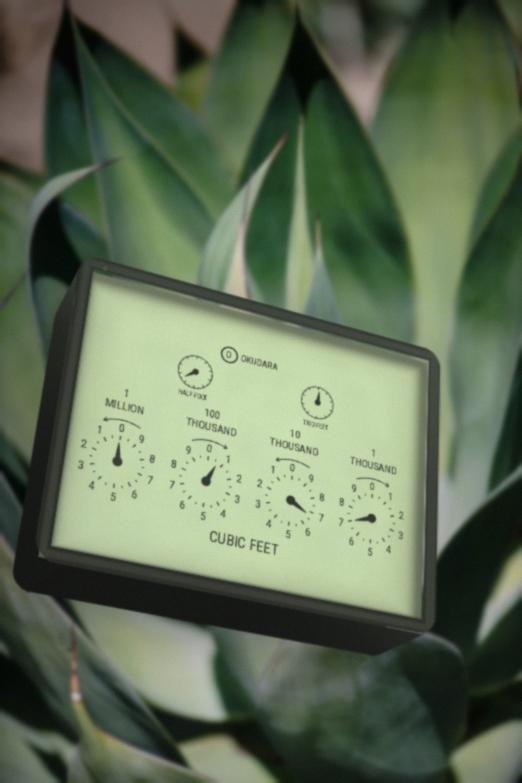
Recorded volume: 6700ft³
